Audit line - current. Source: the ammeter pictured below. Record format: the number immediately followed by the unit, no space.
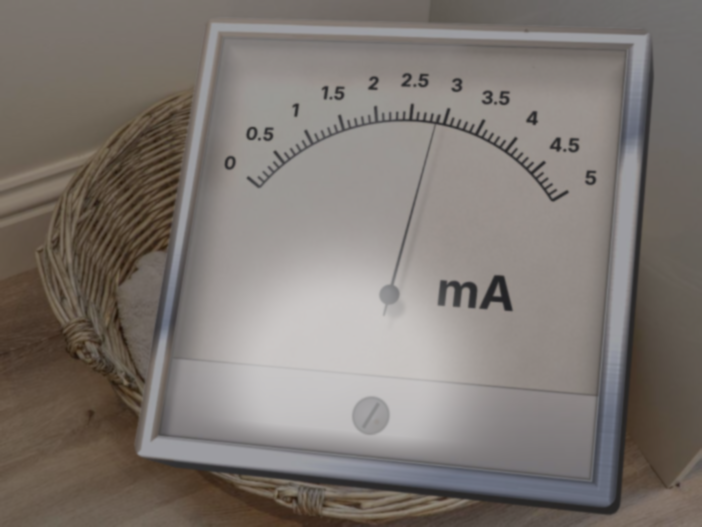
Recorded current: 2.9mA
